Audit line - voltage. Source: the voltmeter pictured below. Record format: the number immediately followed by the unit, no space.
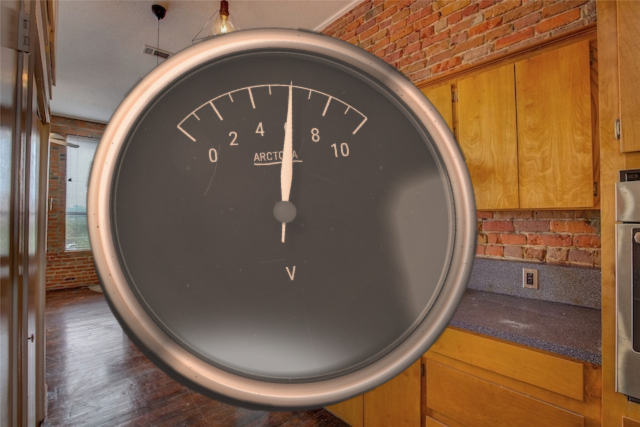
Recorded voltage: 6V
